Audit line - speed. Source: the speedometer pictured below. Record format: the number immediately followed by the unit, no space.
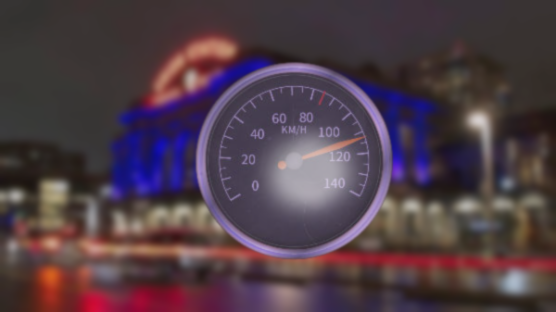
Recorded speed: 112.5km/h
